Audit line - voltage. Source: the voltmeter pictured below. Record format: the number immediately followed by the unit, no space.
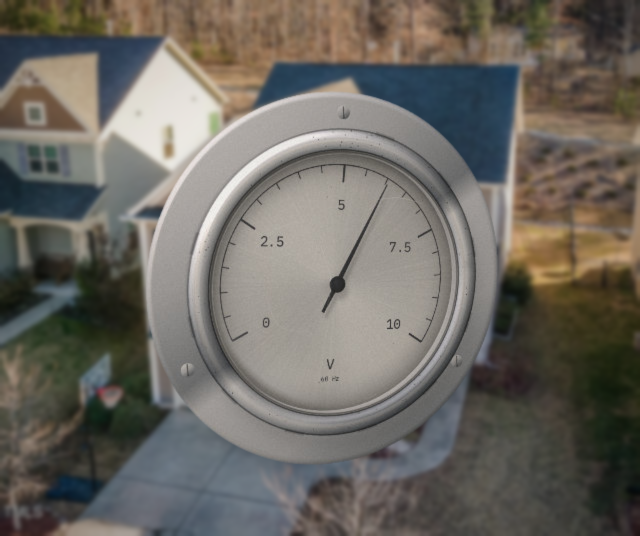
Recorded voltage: 6V
